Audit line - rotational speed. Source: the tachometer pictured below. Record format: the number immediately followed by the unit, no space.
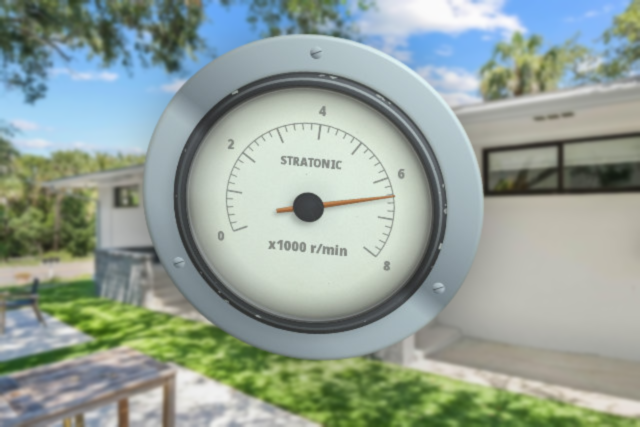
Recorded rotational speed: 6400rpm
